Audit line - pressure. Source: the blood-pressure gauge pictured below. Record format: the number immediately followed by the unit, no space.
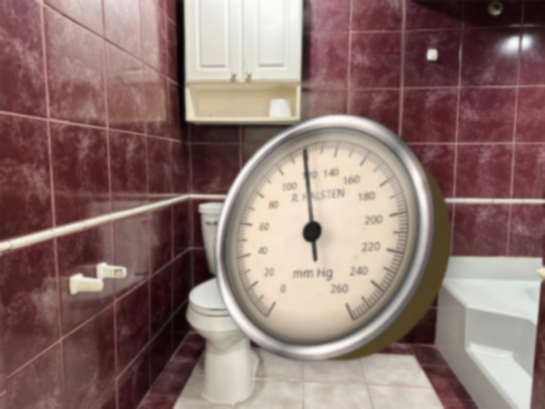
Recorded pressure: 120mmHg
